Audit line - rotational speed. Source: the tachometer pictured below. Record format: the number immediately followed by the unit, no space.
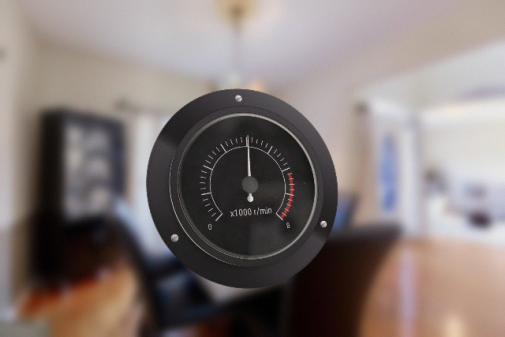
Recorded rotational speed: 4000rpm
